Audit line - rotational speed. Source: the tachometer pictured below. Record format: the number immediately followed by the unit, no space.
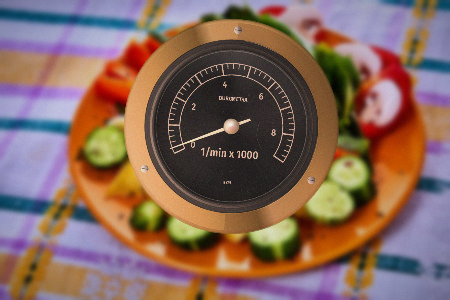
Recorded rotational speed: 200rpm
